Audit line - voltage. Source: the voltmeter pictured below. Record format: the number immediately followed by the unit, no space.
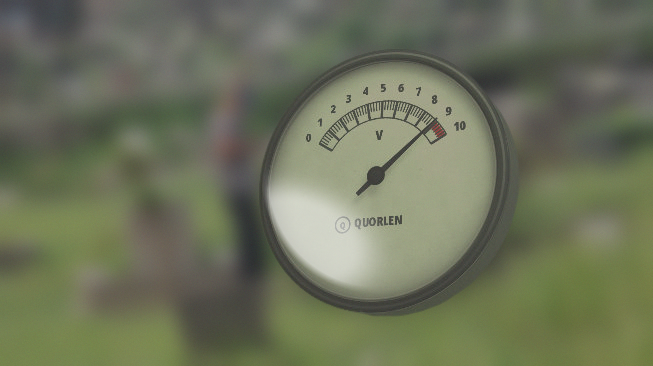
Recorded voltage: 9V
